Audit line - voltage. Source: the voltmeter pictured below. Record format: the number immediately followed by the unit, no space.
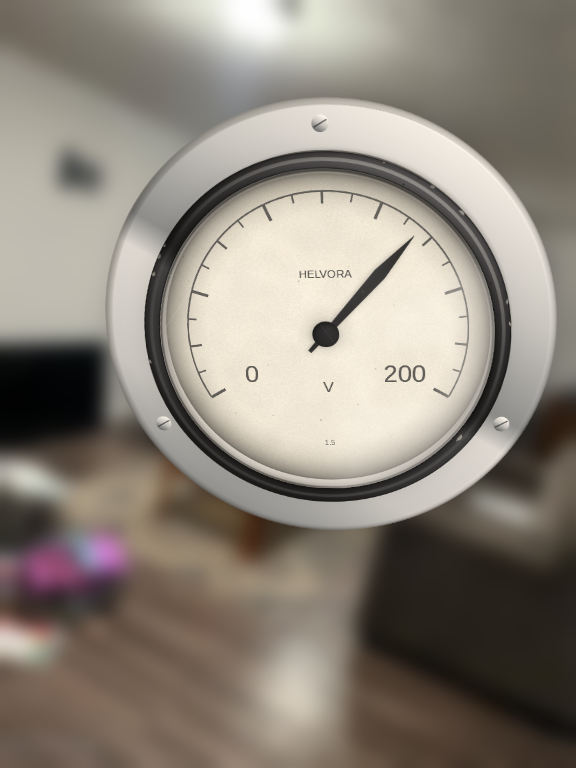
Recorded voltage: 135V
